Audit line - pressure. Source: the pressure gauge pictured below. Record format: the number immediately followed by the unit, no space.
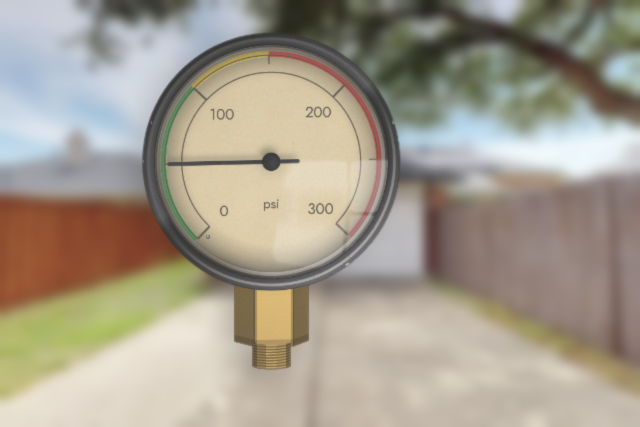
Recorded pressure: 50psi
